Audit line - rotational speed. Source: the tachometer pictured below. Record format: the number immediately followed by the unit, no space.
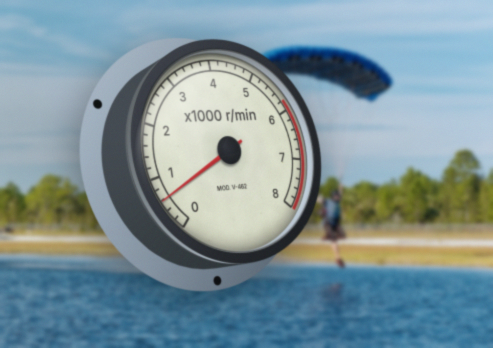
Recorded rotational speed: 600rpm
